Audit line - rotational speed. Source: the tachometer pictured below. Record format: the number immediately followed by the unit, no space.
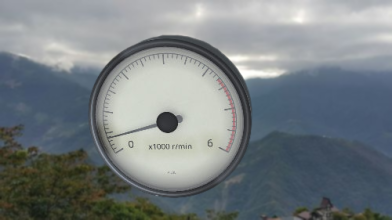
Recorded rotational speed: 400rpm
